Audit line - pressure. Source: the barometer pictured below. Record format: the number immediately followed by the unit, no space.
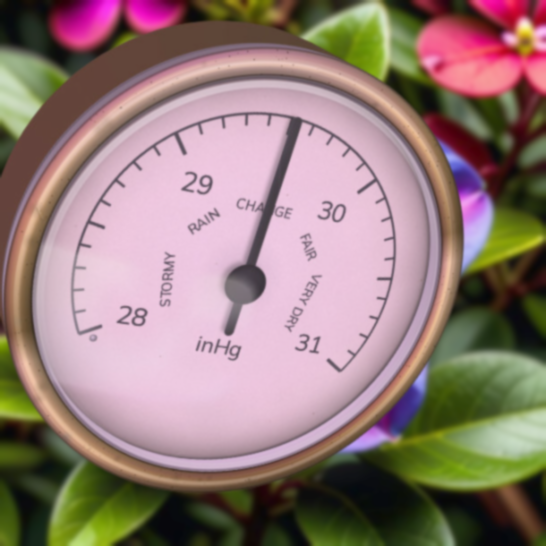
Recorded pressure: 29.5inHg
